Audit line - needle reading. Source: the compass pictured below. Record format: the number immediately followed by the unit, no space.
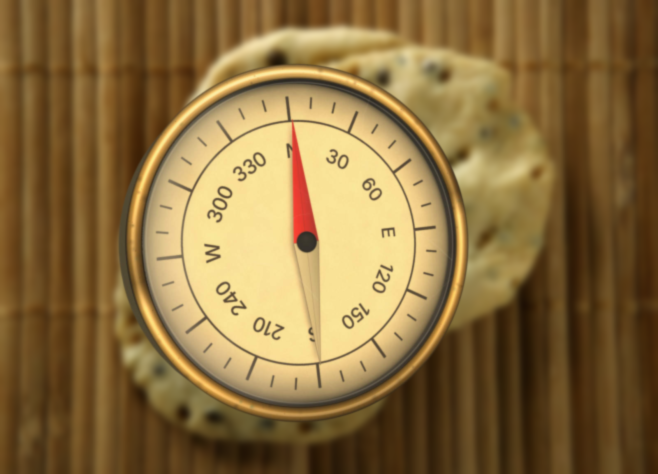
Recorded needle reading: 0°
